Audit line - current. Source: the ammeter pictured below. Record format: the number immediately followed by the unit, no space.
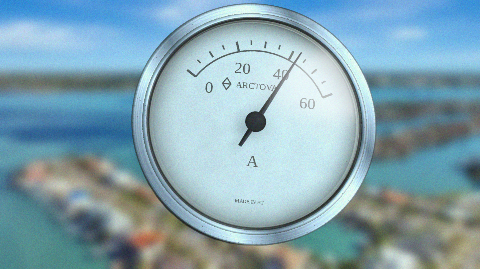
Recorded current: 42.5A
